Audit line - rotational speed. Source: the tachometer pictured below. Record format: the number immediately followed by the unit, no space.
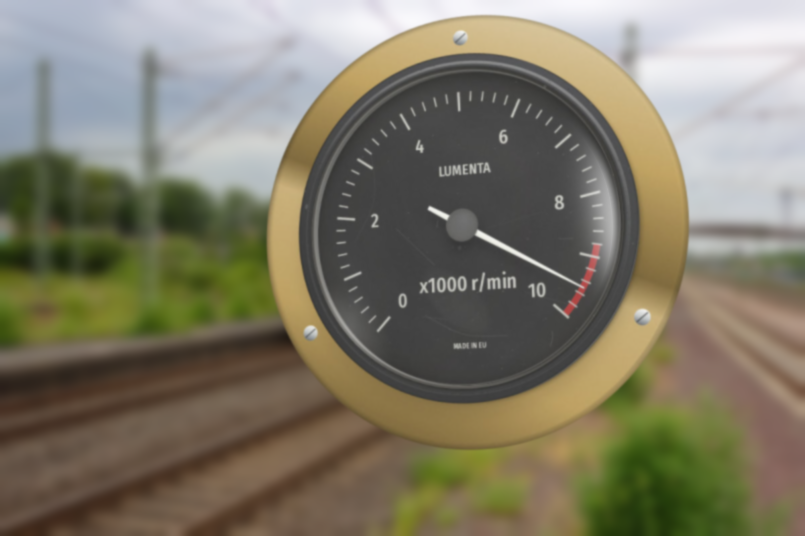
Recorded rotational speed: 9500rpm
